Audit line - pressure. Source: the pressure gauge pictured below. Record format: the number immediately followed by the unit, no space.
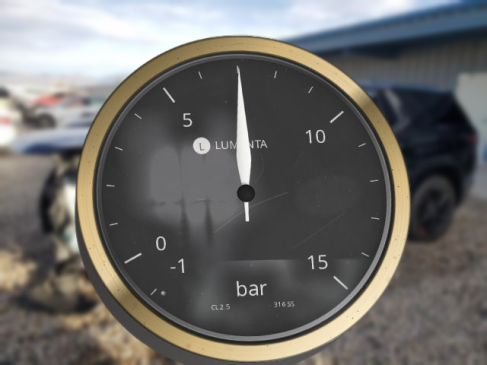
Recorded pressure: 7bar
